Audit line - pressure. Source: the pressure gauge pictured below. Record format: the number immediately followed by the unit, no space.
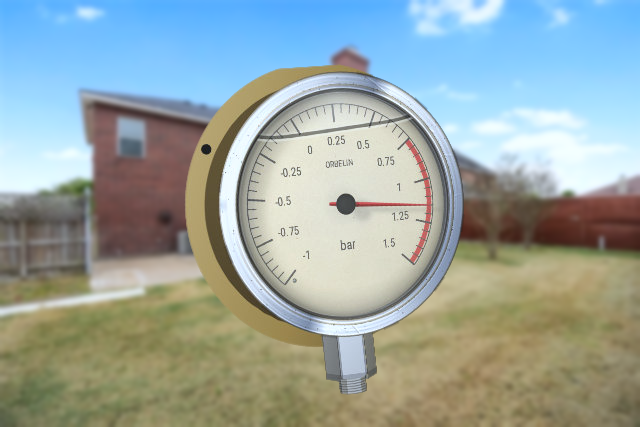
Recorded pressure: 1.15bar
